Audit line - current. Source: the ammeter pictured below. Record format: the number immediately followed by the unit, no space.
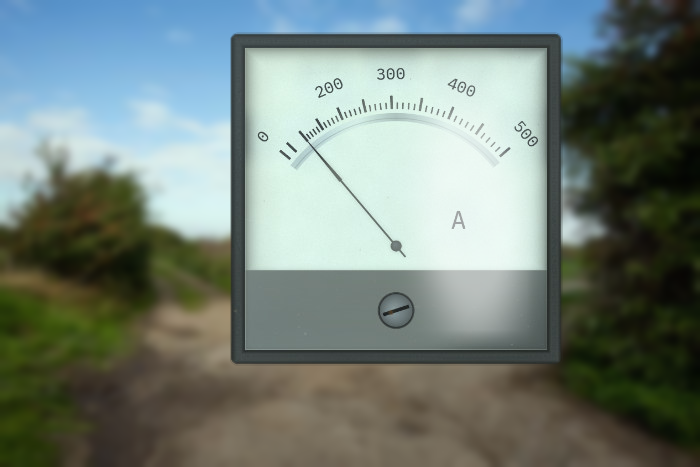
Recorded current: 100A
